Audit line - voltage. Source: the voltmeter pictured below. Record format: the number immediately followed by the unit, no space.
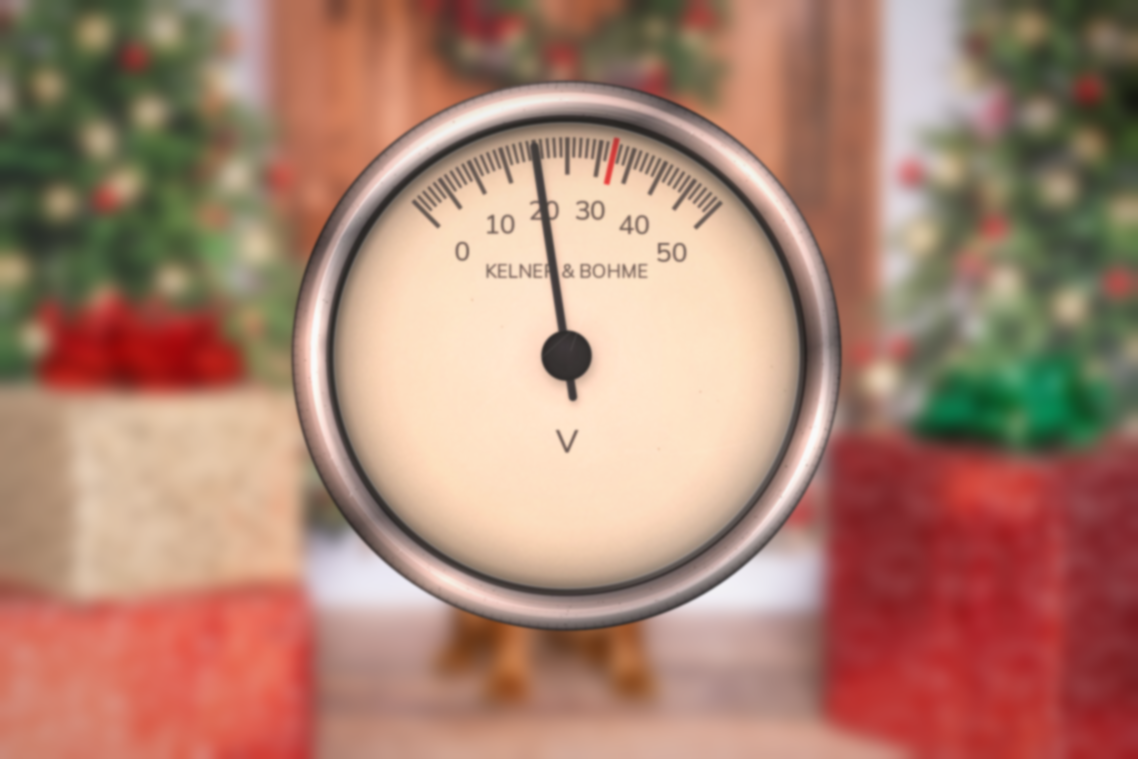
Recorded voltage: 20V
